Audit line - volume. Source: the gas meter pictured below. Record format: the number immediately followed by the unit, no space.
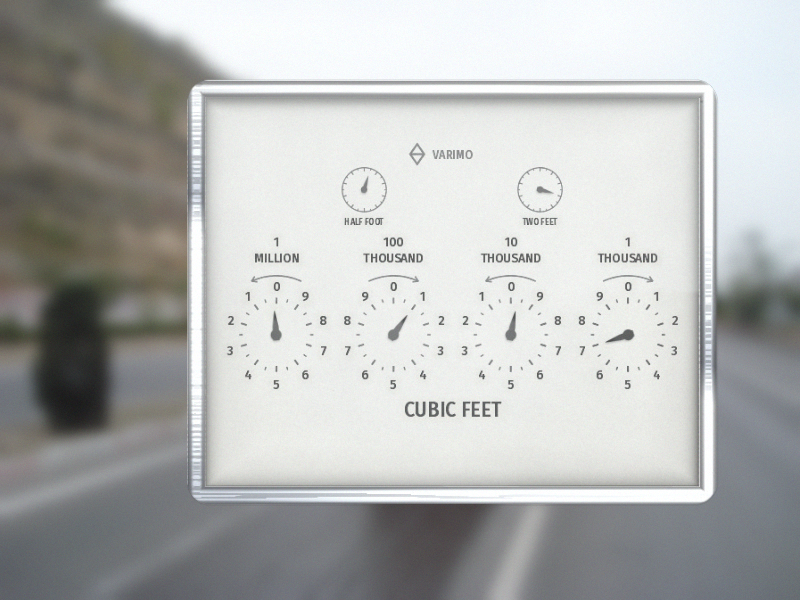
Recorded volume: 9700ft³
